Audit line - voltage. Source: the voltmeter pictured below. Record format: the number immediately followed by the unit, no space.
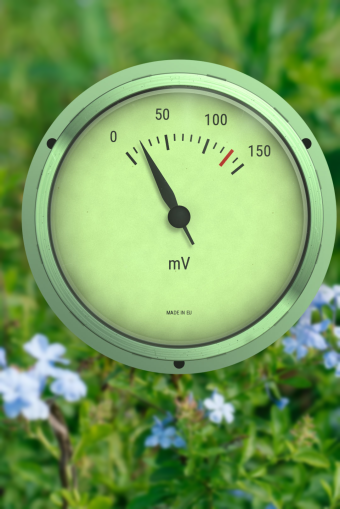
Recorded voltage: 20mV
